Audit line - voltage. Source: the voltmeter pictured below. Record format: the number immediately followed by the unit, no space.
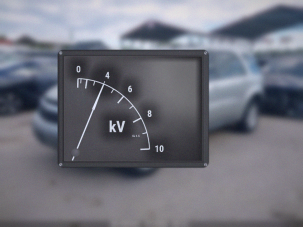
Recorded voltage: 4kV
